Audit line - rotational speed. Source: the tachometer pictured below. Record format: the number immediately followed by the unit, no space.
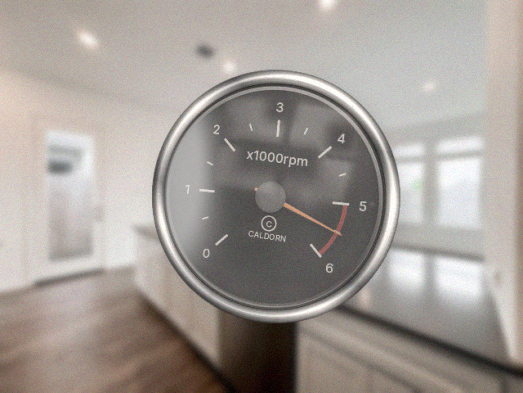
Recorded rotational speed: 5500rpm
